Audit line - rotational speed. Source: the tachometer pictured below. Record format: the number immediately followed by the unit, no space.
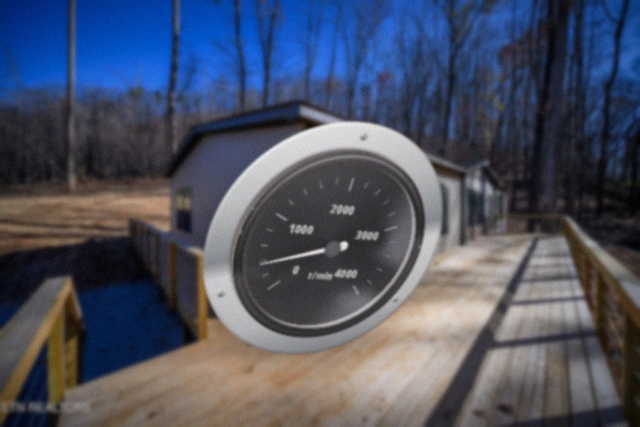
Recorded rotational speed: 400rpm
